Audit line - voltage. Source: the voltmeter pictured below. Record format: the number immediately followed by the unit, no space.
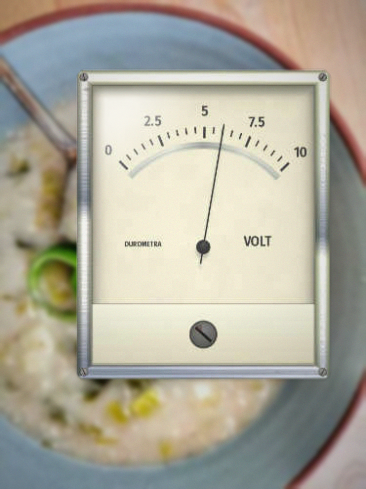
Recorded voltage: 6V
